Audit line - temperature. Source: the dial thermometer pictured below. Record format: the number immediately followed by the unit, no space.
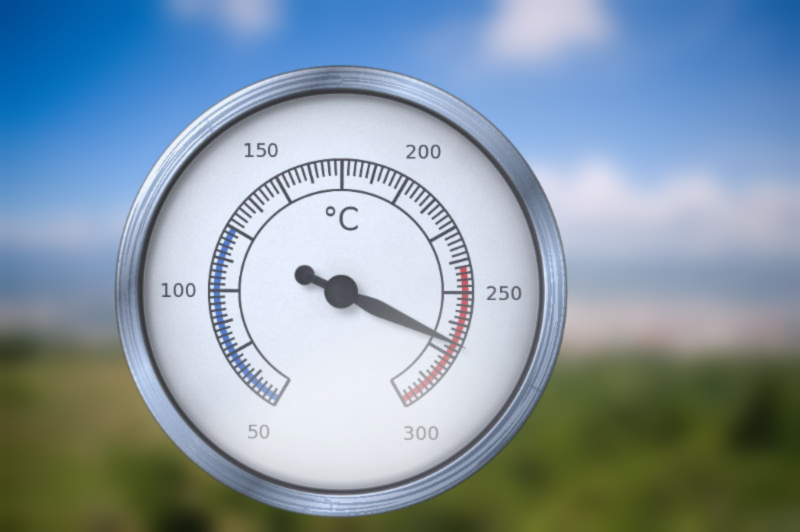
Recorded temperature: 270°C
